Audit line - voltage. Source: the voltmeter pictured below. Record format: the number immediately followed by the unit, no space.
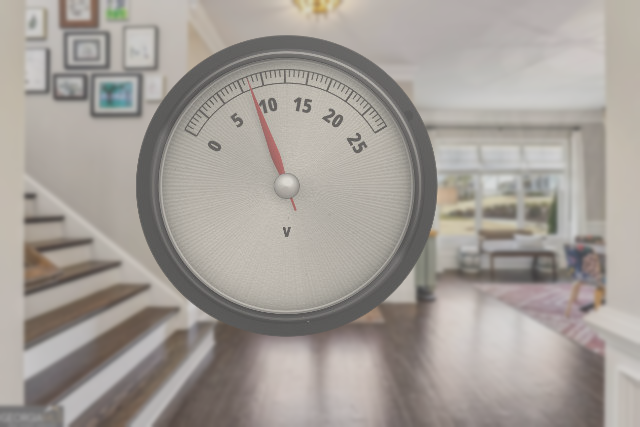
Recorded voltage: 8.5V
